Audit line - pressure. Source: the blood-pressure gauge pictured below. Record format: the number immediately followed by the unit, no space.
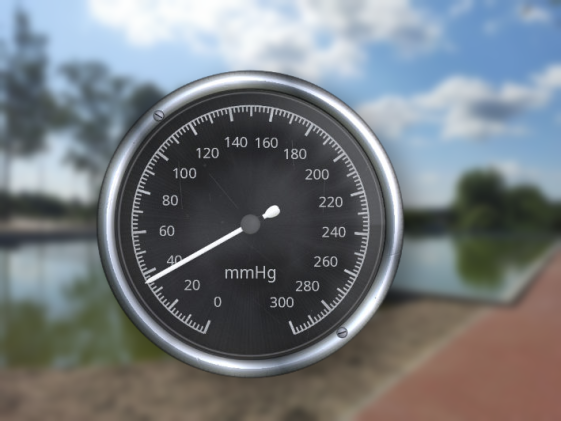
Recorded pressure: 36mmHg
